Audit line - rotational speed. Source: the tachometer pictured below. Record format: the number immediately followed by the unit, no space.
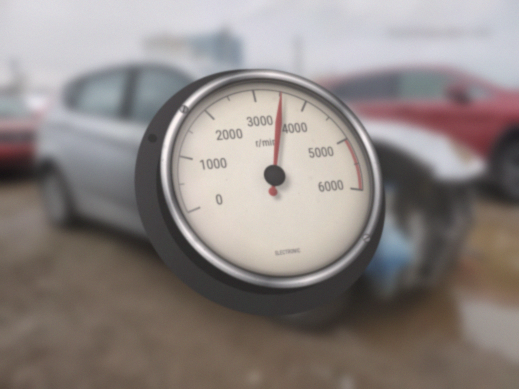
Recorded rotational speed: 3500rpm
